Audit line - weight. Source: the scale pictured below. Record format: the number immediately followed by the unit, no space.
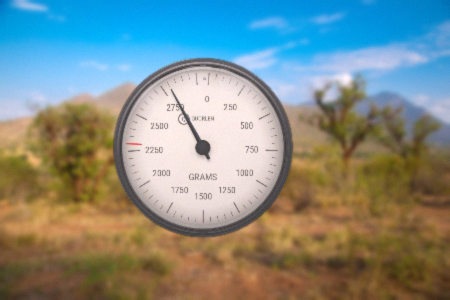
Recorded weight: 2800g
